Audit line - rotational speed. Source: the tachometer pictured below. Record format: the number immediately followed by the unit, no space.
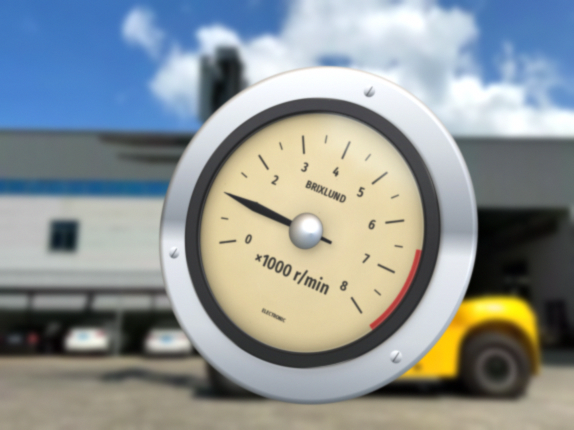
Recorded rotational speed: 1000rpm
